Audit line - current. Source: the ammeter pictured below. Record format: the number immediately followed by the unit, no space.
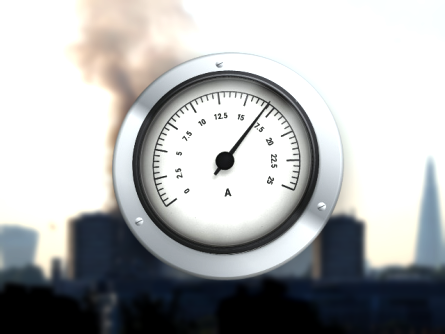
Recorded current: 17A
